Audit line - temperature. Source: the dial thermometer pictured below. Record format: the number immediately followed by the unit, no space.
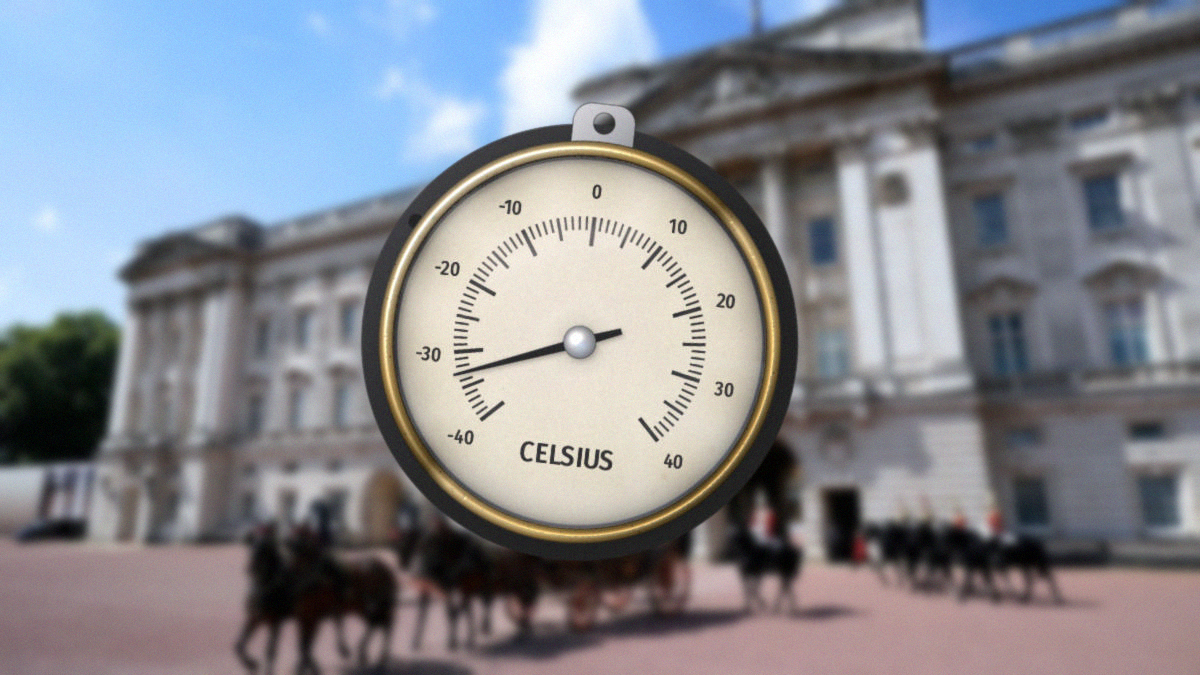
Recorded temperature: -33°C
